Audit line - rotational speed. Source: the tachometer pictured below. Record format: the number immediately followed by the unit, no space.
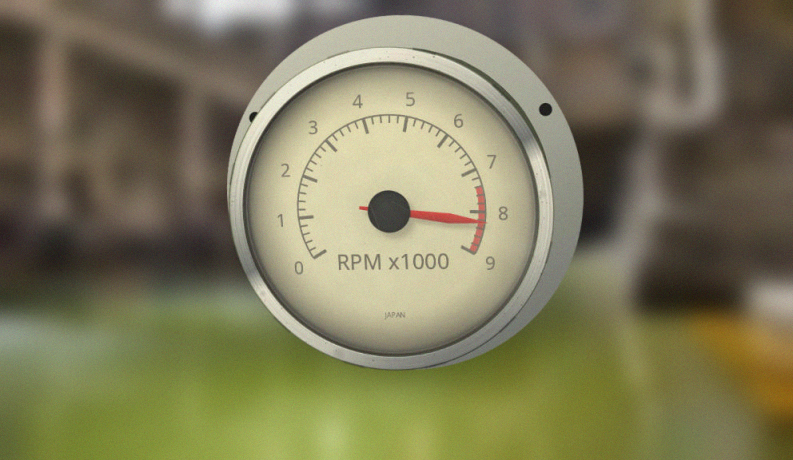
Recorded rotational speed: 8200rpm
